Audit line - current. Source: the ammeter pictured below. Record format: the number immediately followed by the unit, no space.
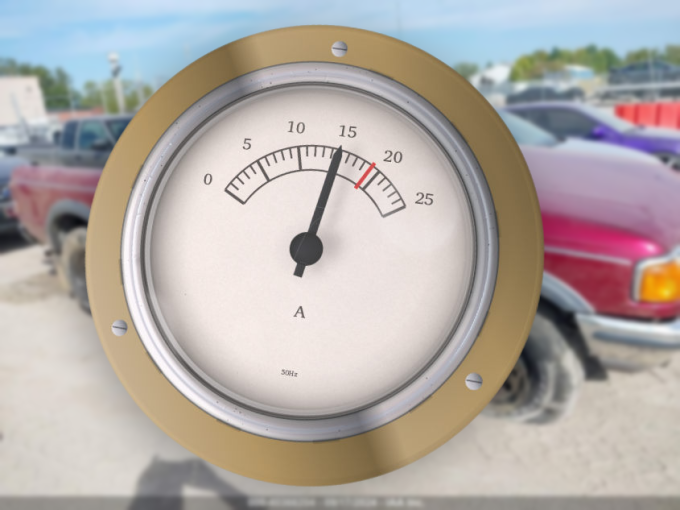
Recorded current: 15A
